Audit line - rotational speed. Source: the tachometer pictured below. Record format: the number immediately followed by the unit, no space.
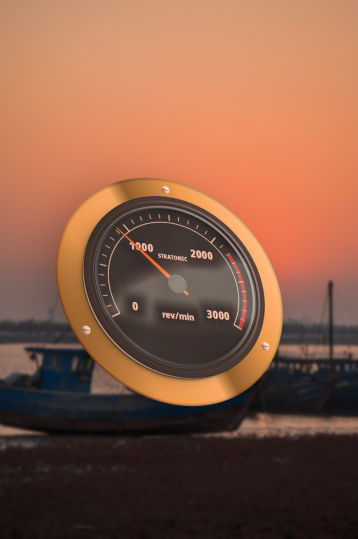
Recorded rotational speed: 900rpm
